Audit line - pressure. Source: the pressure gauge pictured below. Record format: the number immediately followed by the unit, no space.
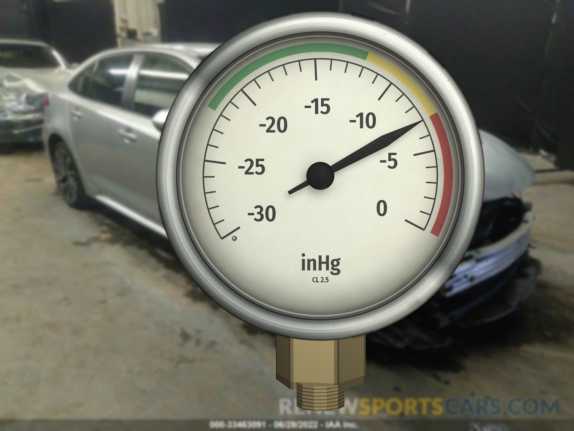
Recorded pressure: -7inHg
